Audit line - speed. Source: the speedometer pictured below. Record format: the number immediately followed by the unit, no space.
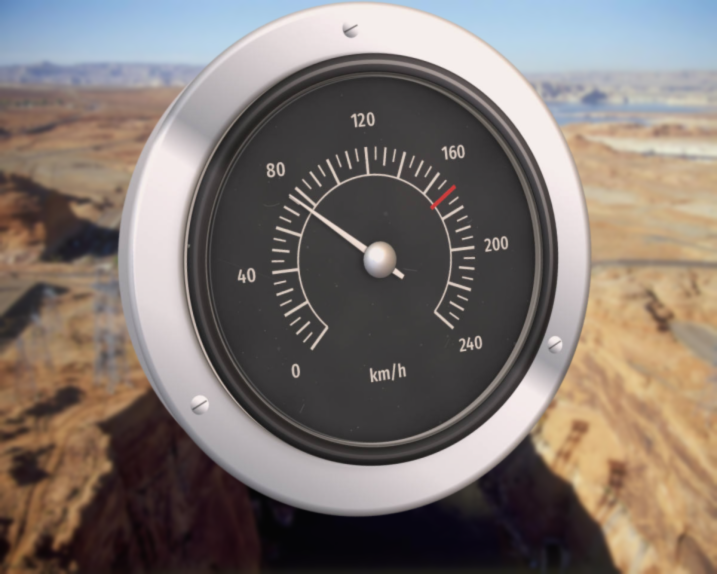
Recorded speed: 75km/h
